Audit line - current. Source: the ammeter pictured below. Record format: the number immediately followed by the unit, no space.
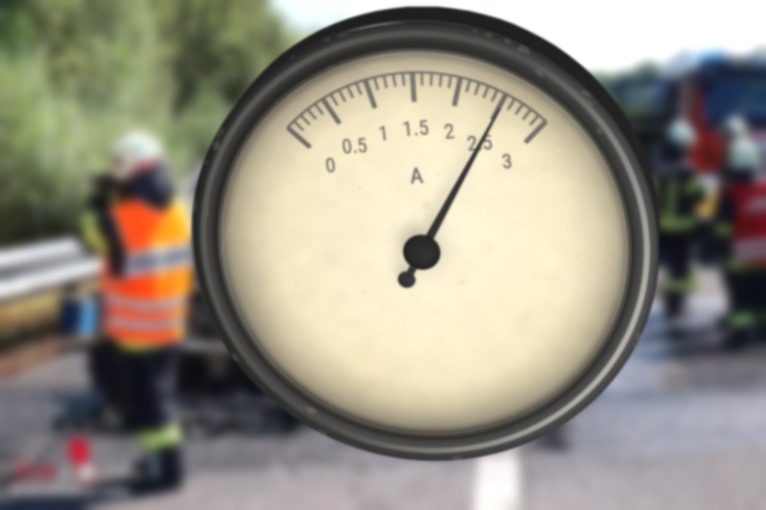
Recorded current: 2.5A
